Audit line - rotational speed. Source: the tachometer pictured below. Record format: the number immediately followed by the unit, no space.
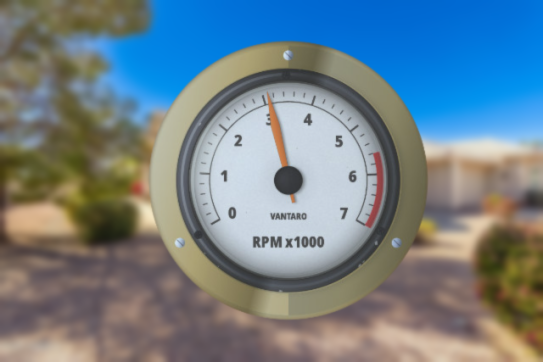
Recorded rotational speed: 3100rpm
